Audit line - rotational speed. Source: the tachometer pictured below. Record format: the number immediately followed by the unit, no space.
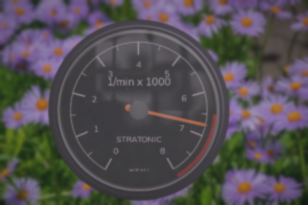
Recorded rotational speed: 6750rpm
